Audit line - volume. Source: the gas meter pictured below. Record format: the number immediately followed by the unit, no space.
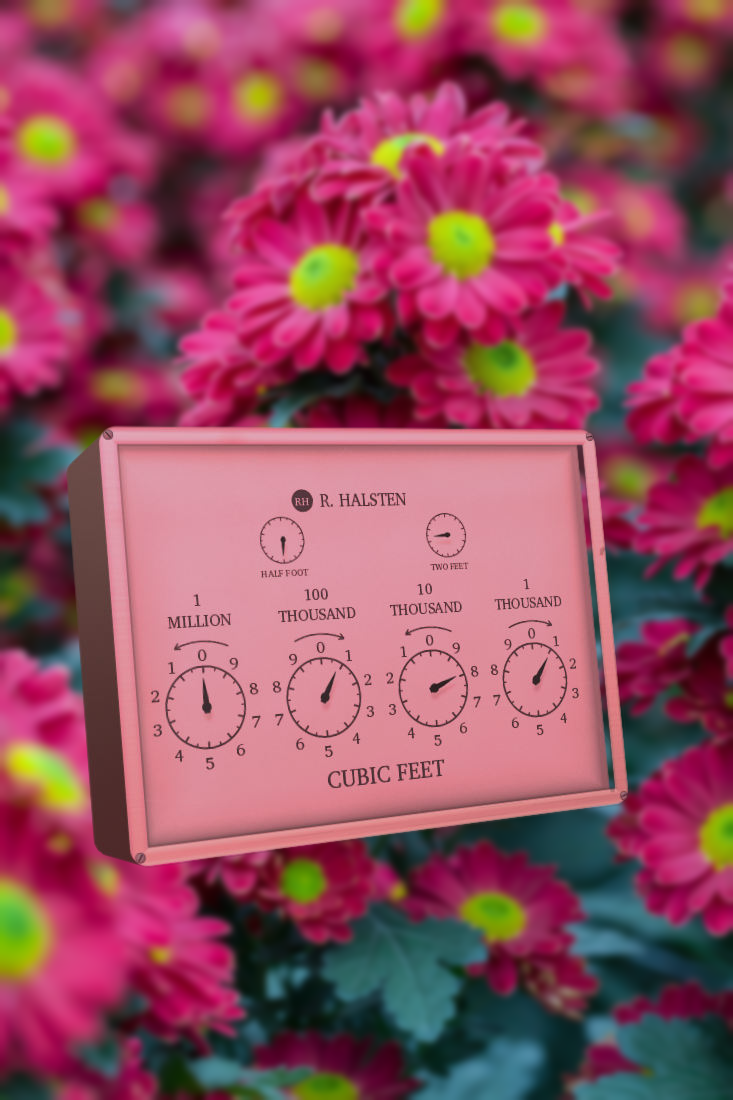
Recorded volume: 8100ft³
